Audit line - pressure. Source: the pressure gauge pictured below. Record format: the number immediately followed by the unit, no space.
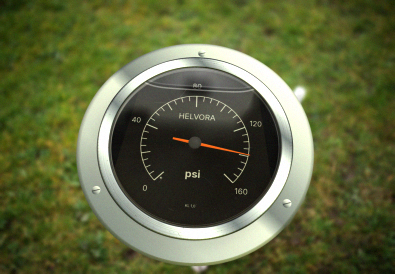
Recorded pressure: 140psi
